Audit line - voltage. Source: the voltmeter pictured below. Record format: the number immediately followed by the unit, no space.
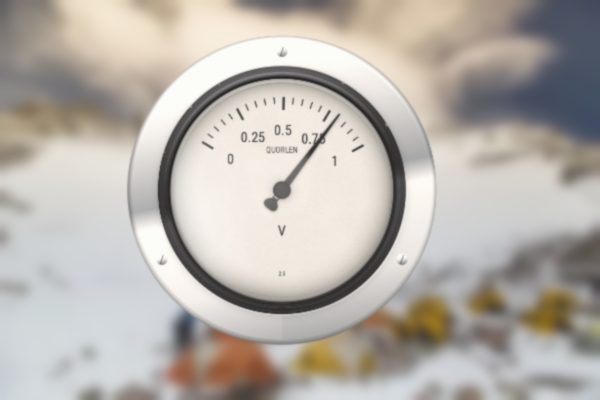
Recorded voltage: 0.8V
